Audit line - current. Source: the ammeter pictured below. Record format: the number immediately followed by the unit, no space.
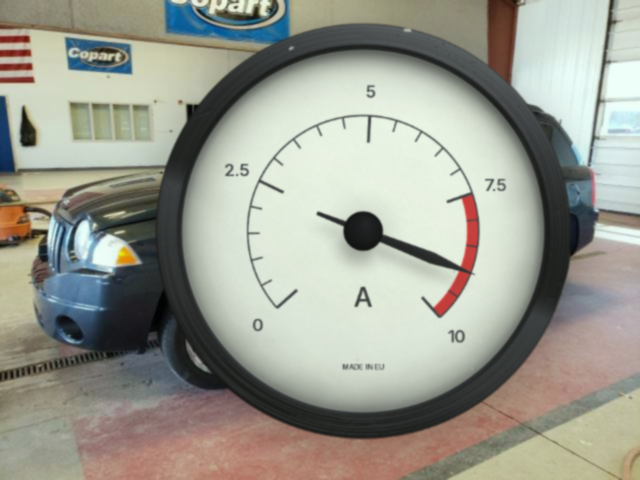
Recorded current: 9A
